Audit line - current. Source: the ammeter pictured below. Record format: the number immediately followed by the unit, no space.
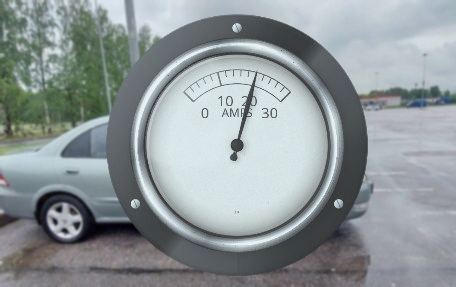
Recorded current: 20A
